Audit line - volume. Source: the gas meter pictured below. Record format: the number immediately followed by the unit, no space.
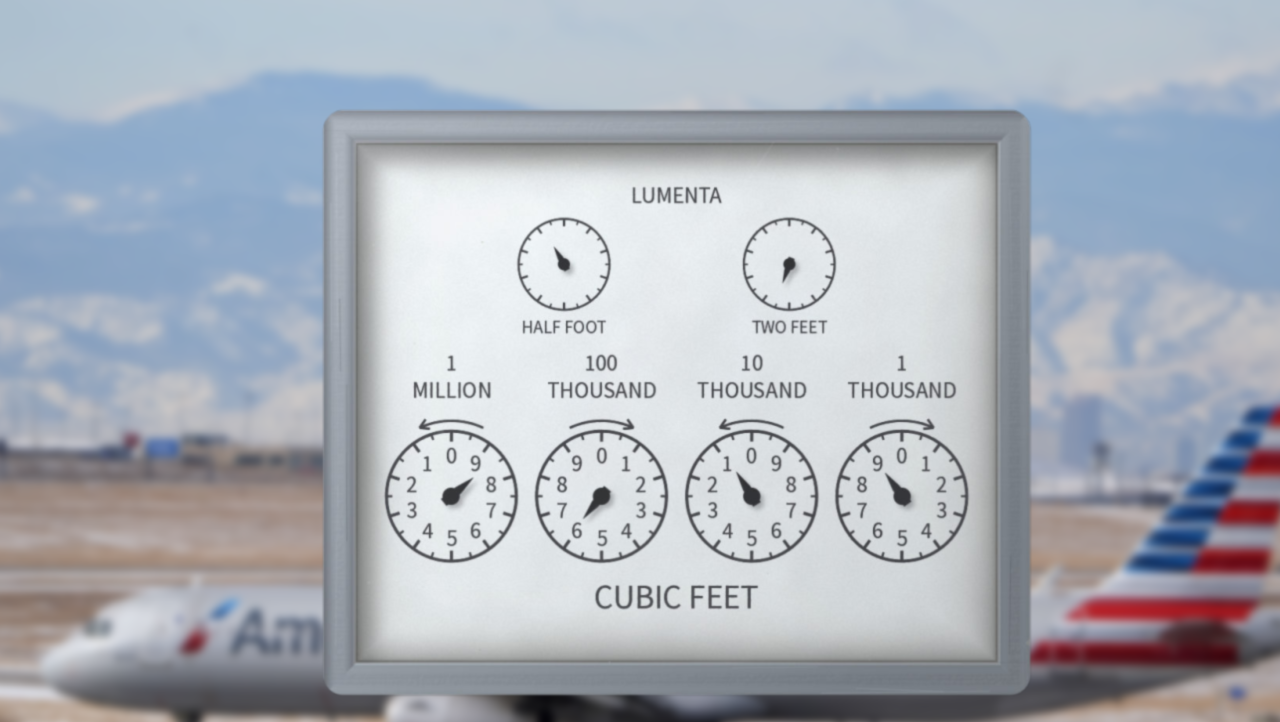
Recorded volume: 860900ft³
